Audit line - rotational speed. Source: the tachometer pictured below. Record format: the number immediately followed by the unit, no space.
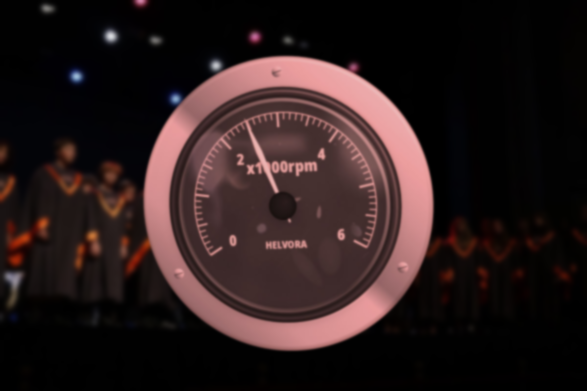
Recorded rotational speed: 2500rpm
